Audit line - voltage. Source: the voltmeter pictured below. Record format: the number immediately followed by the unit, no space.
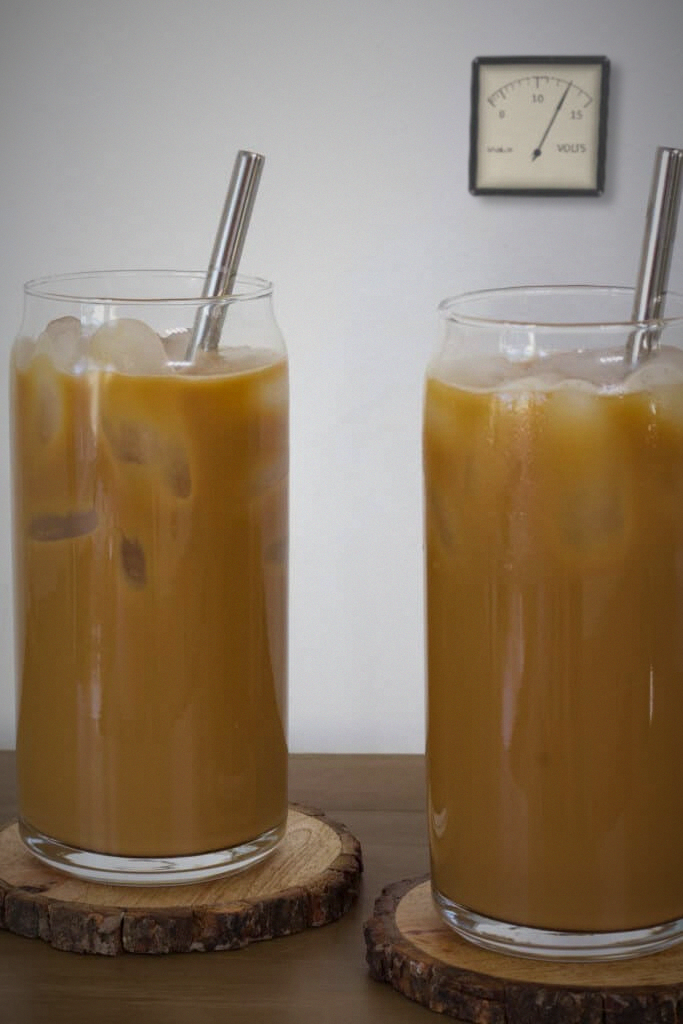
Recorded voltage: 13V
